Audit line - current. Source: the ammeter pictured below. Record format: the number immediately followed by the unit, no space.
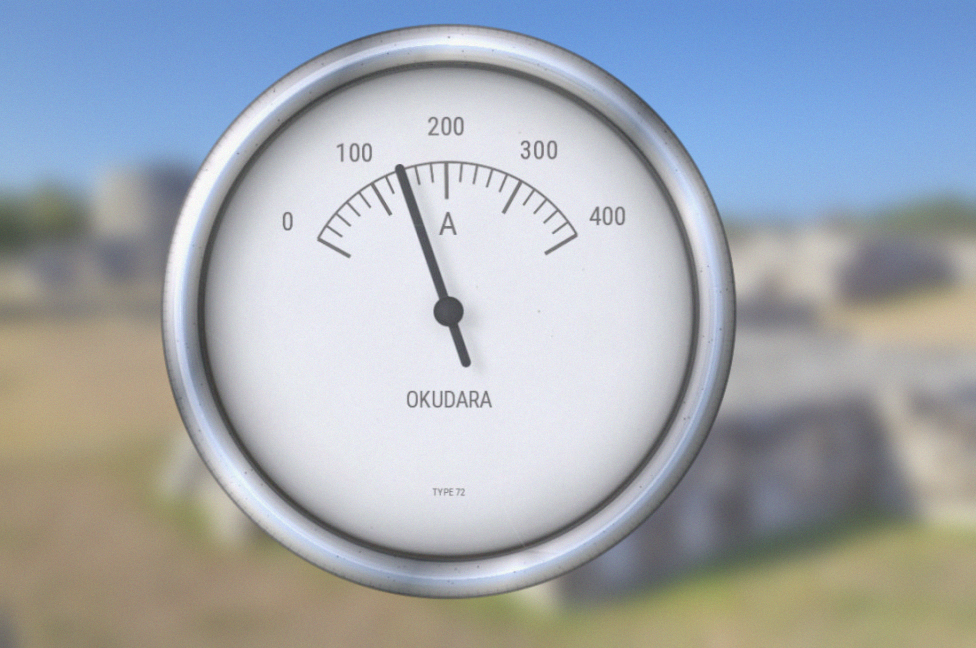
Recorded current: 140A
